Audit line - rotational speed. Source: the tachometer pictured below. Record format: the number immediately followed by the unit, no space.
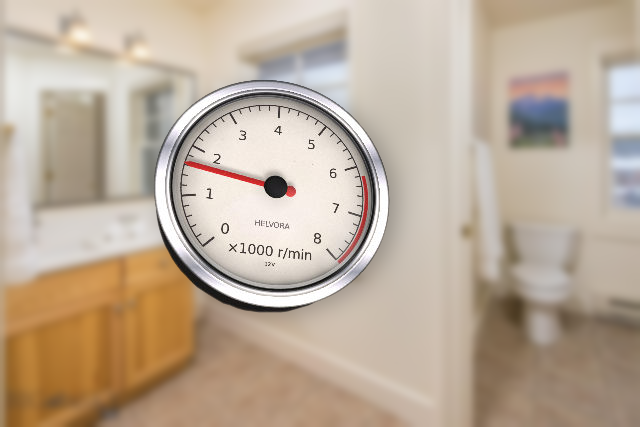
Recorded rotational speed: 1600rpm
